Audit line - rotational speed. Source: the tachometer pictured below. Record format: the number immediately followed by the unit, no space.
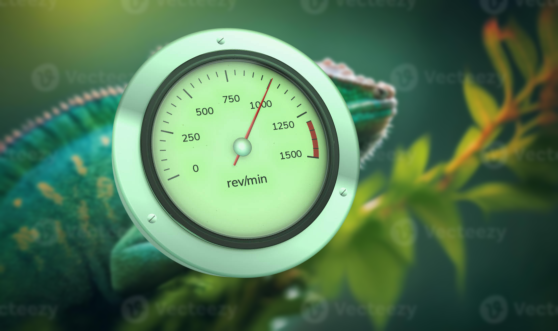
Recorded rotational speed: 1000rpm
